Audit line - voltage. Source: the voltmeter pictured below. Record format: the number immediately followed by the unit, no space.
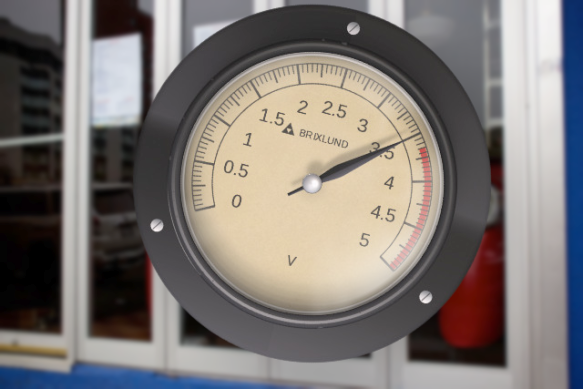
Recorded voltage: 3.5V
